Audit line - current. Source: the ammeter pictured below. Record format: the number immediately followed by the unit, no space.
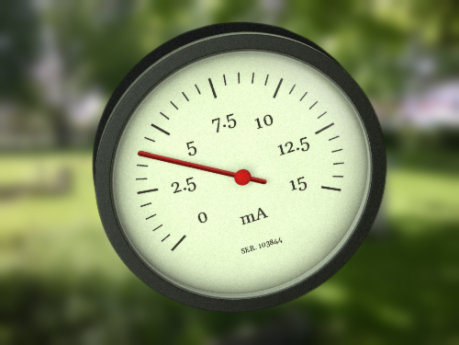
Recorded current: 4mA
